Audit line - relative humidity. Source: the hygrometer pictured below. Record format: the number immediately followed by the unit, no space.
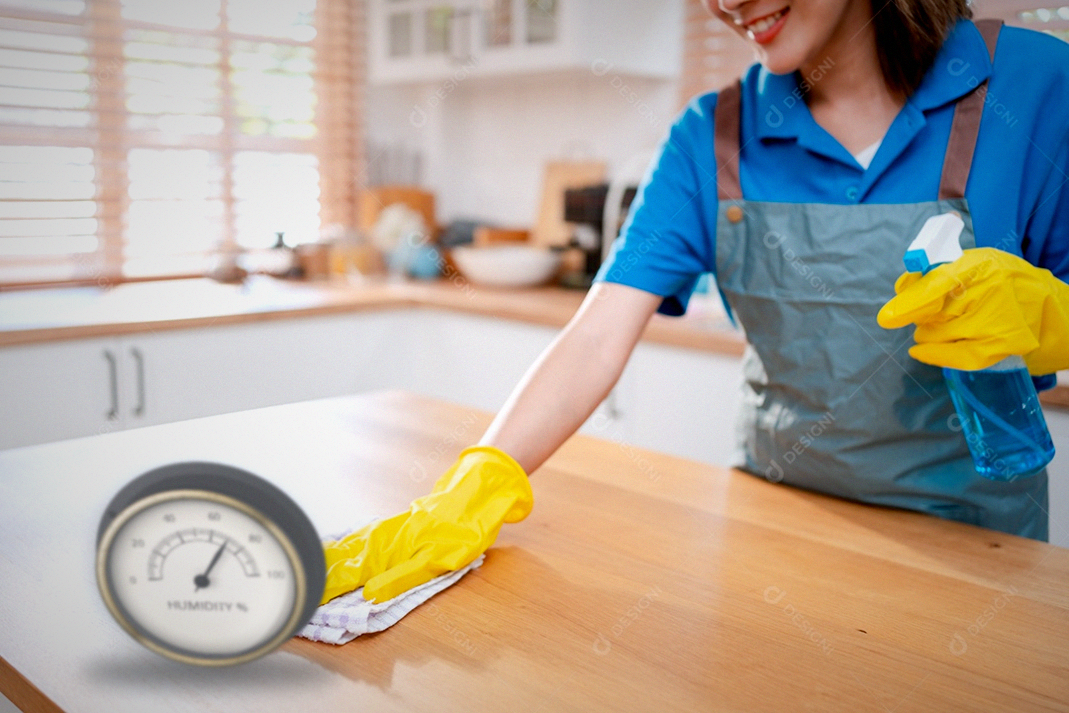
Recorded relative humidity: 70%
